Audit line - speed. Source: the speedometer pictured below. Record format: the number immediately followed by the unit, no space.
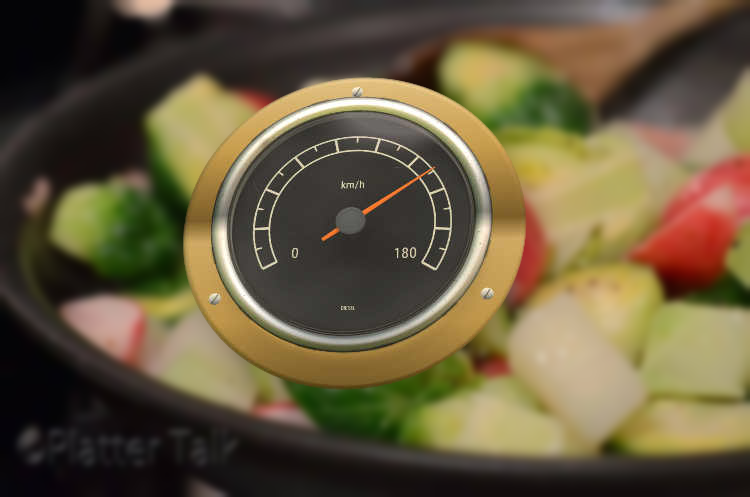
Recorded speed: 130km/h
